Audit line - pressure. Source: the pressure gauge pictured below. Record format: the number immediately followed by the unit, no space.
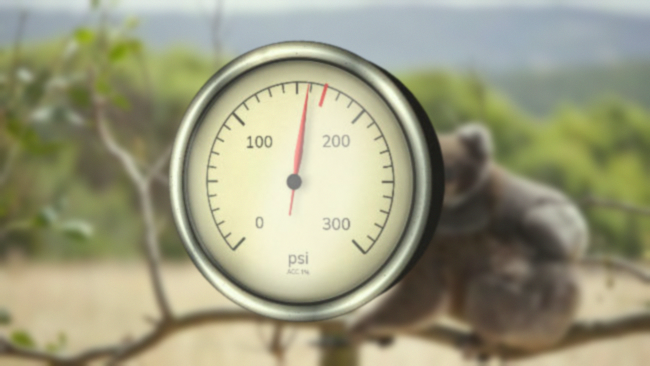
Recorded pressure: 160psi
